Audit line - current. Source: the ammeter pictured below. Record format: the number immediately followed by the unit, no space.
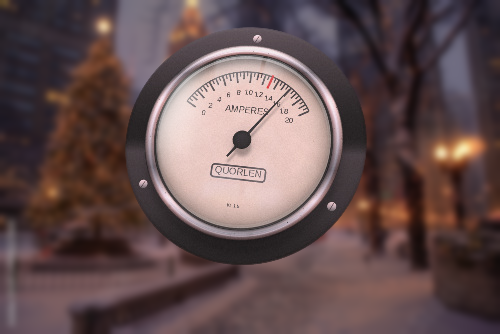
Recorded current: 16A
